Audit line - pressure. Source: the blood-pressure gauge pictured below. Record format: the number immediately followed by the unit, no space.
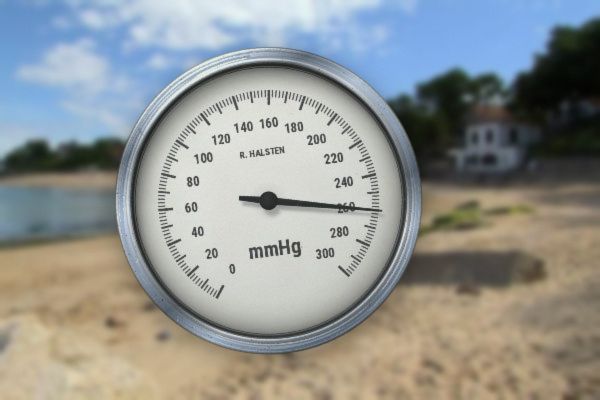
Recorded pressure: 260mmHg
